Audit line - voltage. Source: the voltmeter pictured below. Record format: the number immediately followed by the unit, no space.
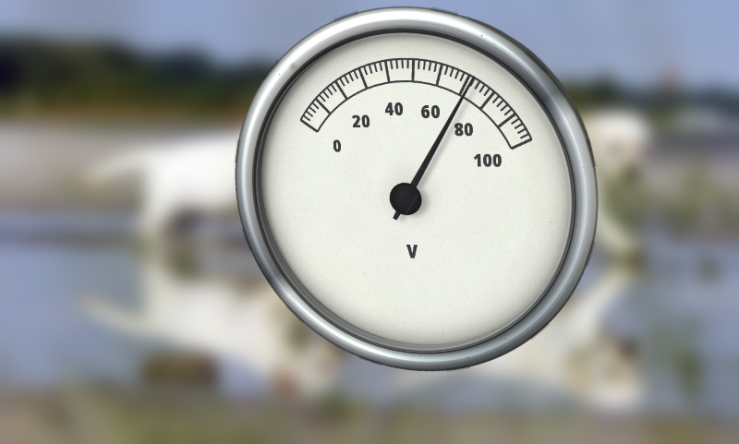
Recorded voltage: 72V
